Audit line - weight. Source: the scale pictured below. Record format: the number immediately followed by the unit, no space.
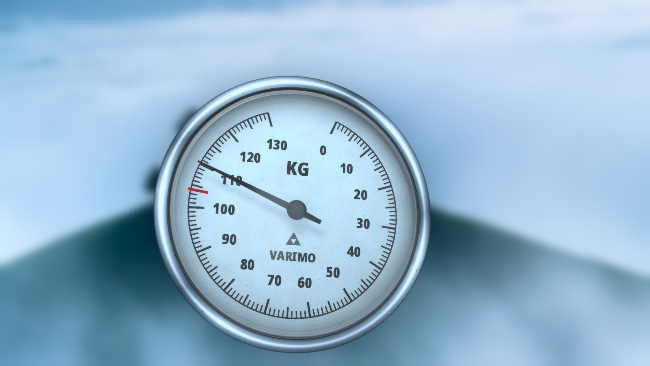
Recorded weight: 110kg
